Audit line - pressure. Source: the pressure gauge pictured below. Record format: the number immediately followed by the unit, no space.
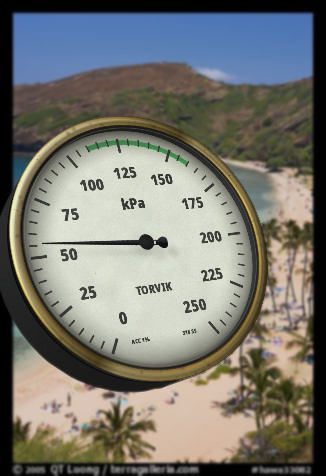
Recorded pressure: 55kPa
